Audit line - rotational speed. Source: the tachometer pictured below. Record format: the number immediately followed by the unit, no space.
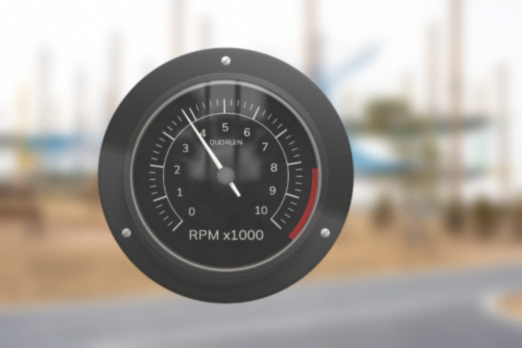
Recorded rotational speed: 3800rpm
